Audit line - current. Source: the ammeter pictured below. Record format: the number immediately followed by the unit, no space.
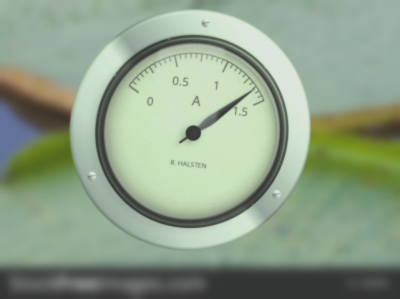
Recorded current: 1.35A
